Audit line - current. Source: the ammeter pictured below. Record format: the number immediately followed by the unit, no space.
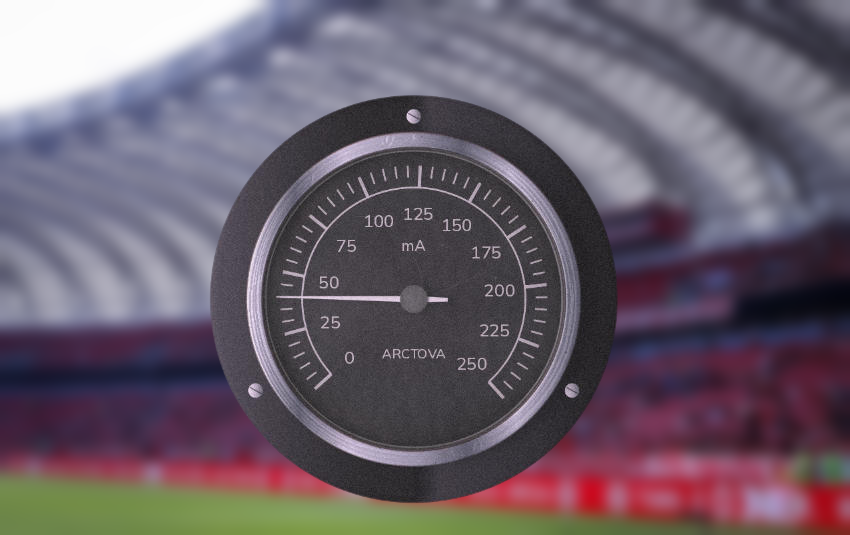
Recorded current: 40mA
